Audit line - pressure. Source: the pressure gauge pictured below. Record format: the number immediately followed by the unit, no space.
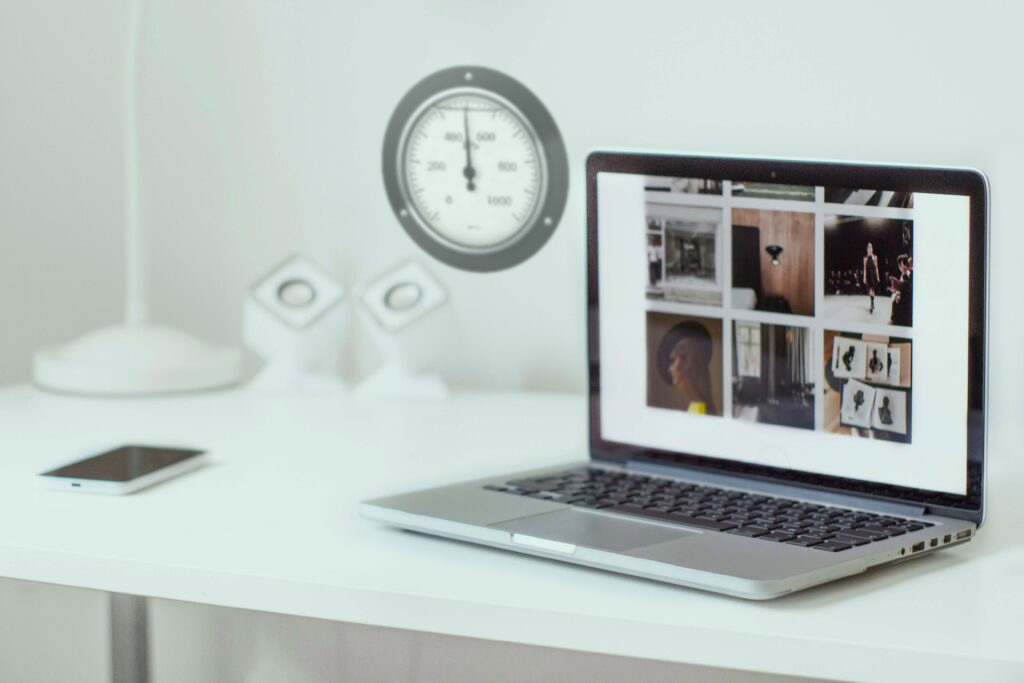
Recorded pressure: 500kPa
